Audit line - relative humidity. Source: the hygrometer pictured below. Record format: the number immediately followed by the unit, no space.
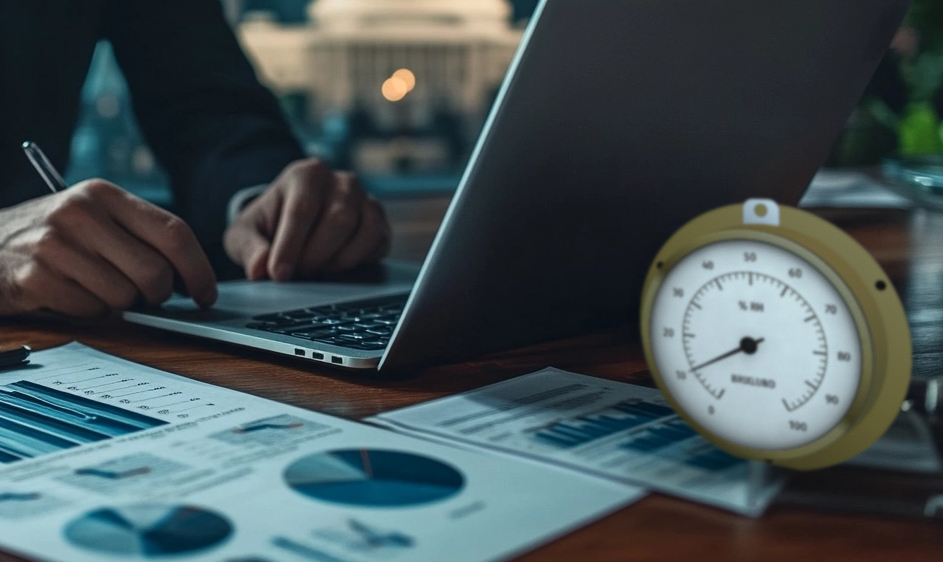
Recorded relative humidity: 10%
